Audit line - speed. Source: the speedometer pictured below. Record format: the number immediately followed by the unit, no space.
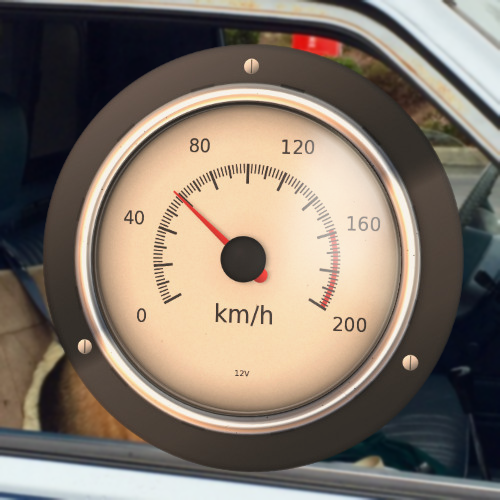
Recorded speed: 60km/h
